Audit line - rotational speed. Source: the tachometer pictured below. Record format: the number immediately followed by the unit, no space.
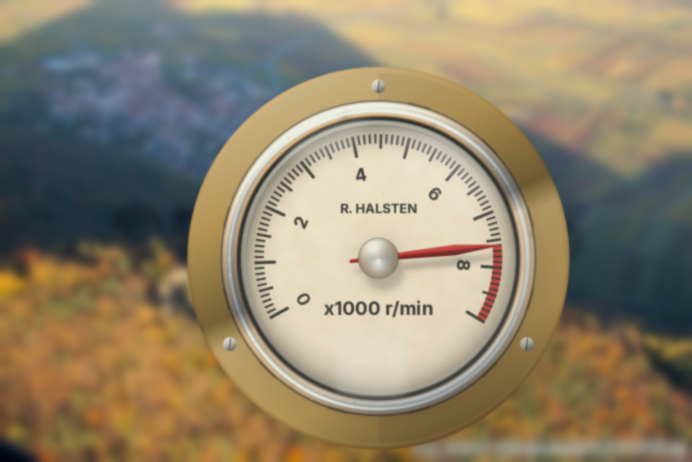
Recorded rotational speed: 7600rpm
